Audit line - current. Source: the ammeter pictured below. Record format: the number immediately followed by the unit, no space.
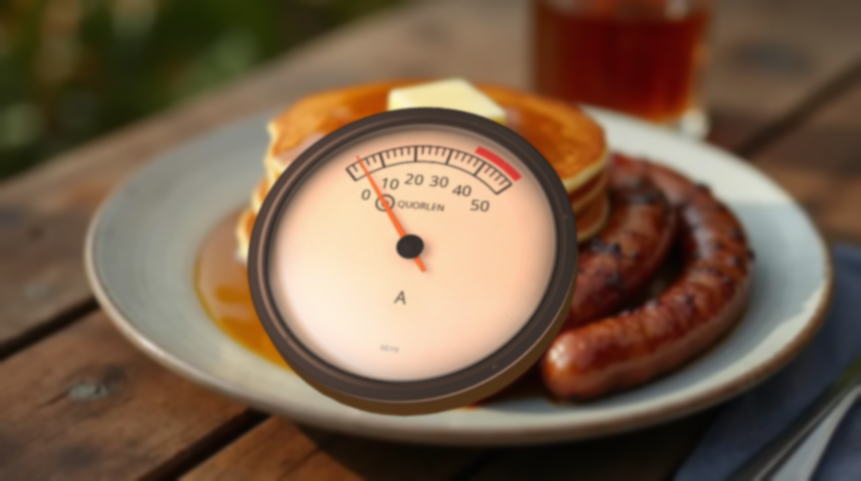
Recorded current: 4A
